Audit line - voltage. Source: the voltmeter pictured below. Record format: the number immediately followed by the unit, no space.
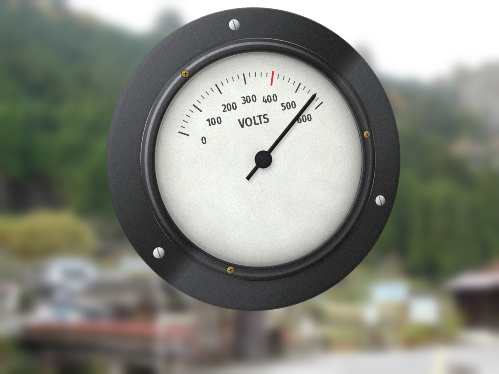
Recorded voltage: 560V
